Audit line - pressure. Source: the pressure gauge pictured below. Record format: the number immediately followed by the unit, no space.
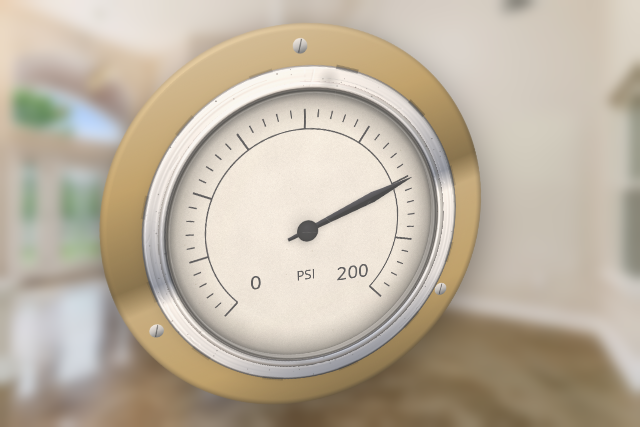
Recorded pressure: 150psi
